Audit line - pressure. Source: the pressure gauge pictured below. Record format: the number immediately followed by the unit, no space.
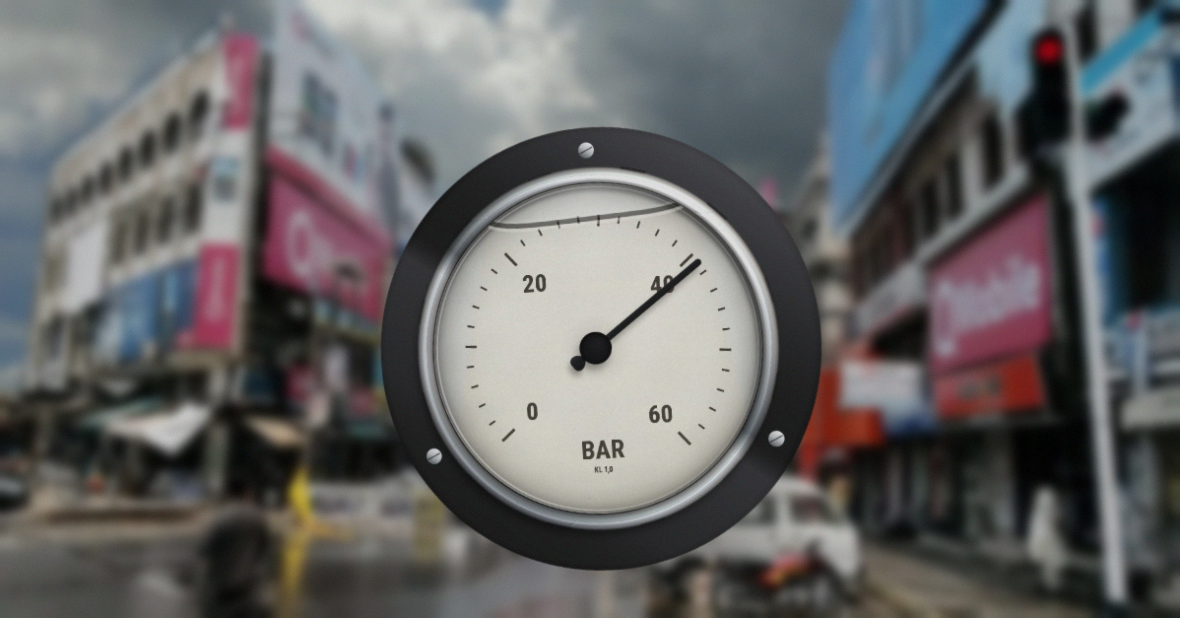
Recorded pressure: 41bar
